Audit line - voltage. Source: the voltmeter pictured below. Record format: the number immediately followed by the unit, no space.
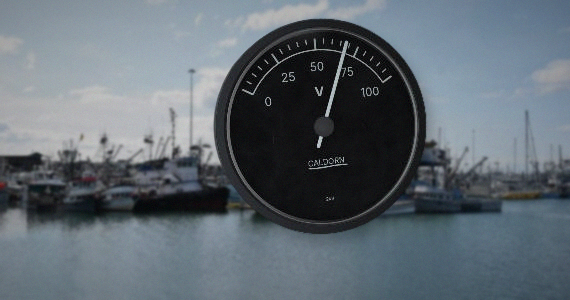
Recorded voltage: 67.5V
